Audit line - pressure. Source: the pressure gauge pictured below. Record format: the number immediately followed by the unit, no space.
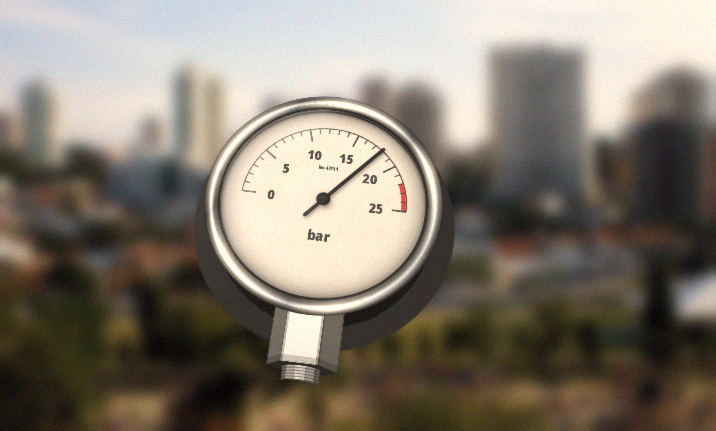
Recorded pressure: 18bar
